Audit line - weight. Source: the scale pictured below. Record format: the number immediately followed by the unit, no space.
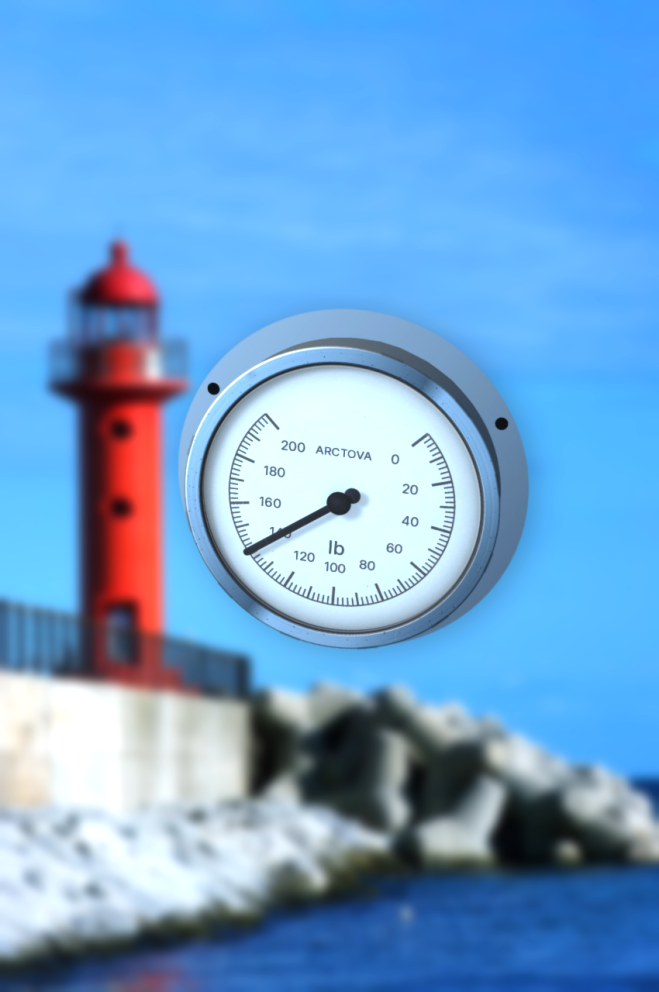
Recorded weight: 140lb
